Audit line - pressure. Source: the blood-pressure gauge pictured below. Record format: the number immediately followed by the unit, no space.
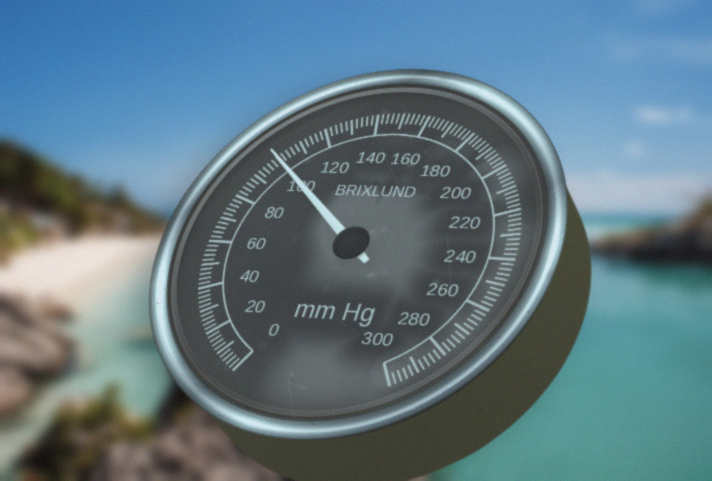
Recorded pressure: 100mmHg
